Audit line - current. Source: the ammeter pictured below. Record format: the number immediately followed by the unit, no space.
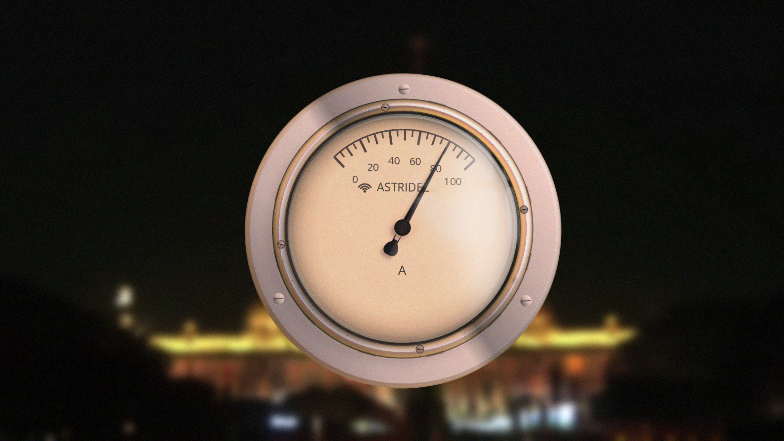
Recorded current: 80A
